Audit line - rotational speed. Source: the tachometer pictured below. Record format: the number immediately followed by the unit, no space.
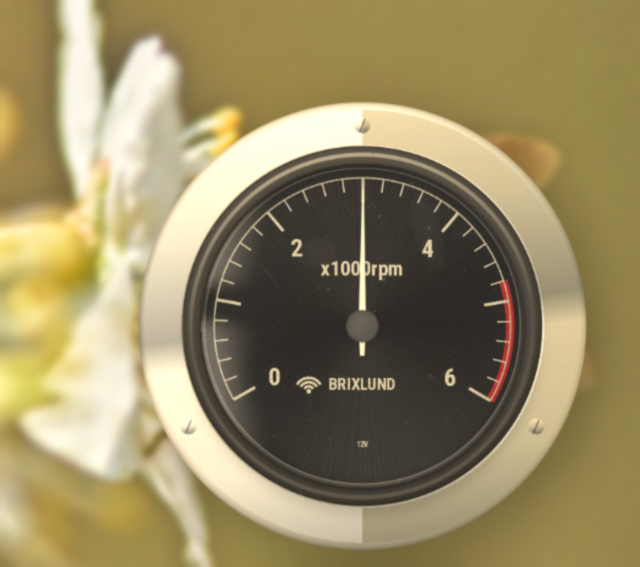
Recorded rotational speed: 3000rpm
